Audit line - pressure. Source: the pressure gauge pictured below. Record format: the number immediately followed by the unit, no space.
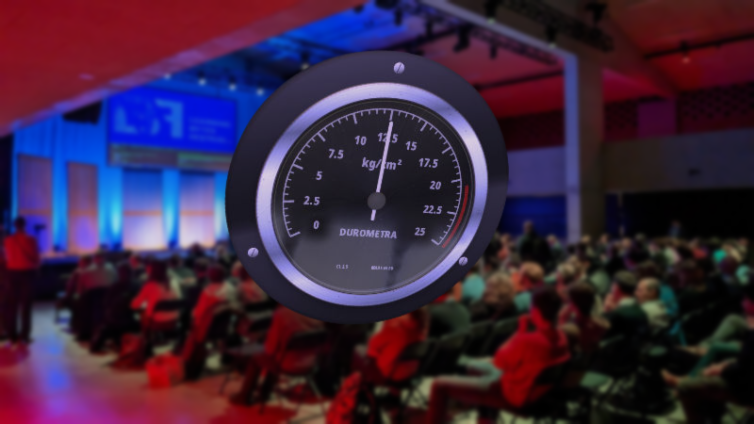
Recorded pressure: 12.5kg/cm²
